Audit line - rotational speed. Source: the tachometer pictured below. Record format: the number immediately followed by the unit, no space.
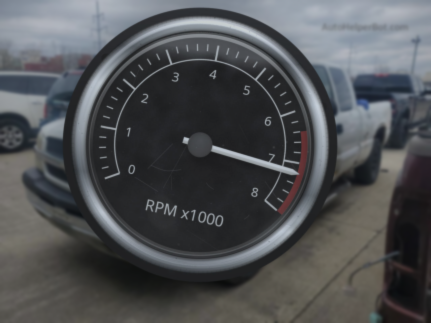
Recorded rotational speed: 7200rpm
